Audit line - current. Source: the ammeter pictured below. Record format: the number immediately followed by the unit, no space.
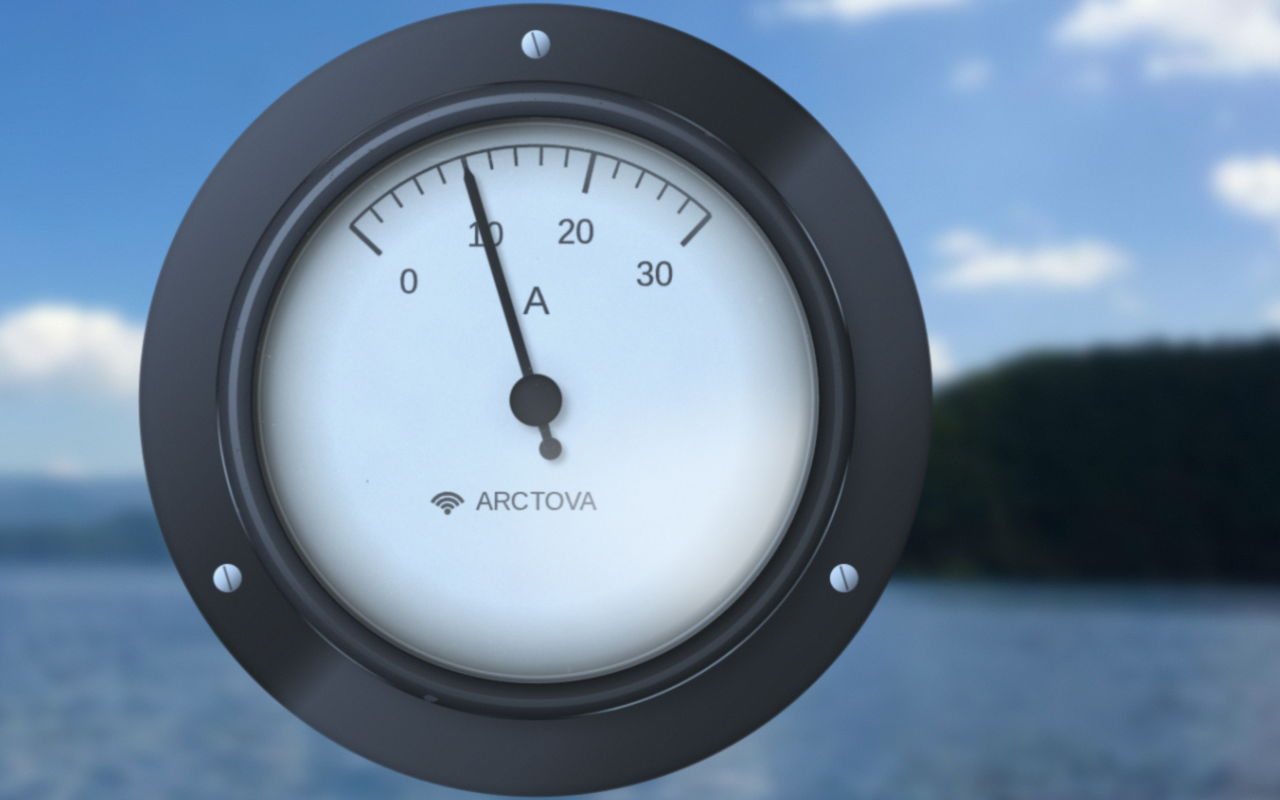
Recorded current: 10A
